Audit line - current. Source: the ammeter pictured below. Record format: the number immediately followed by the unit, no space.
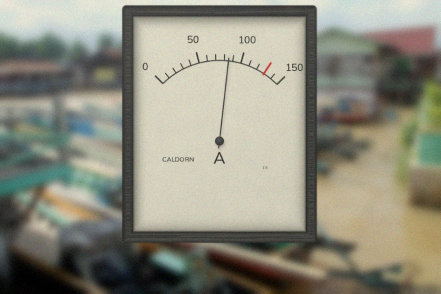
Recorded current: 85A
